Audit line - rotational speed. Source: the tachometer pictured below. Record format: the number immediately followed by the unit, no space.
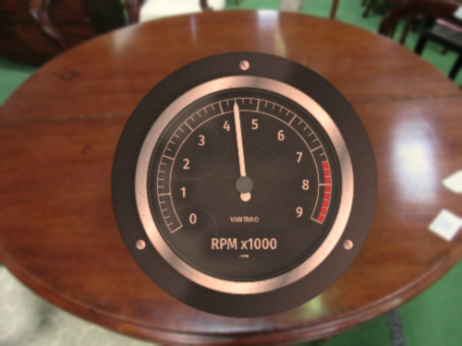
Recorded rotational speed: 4400rpm
